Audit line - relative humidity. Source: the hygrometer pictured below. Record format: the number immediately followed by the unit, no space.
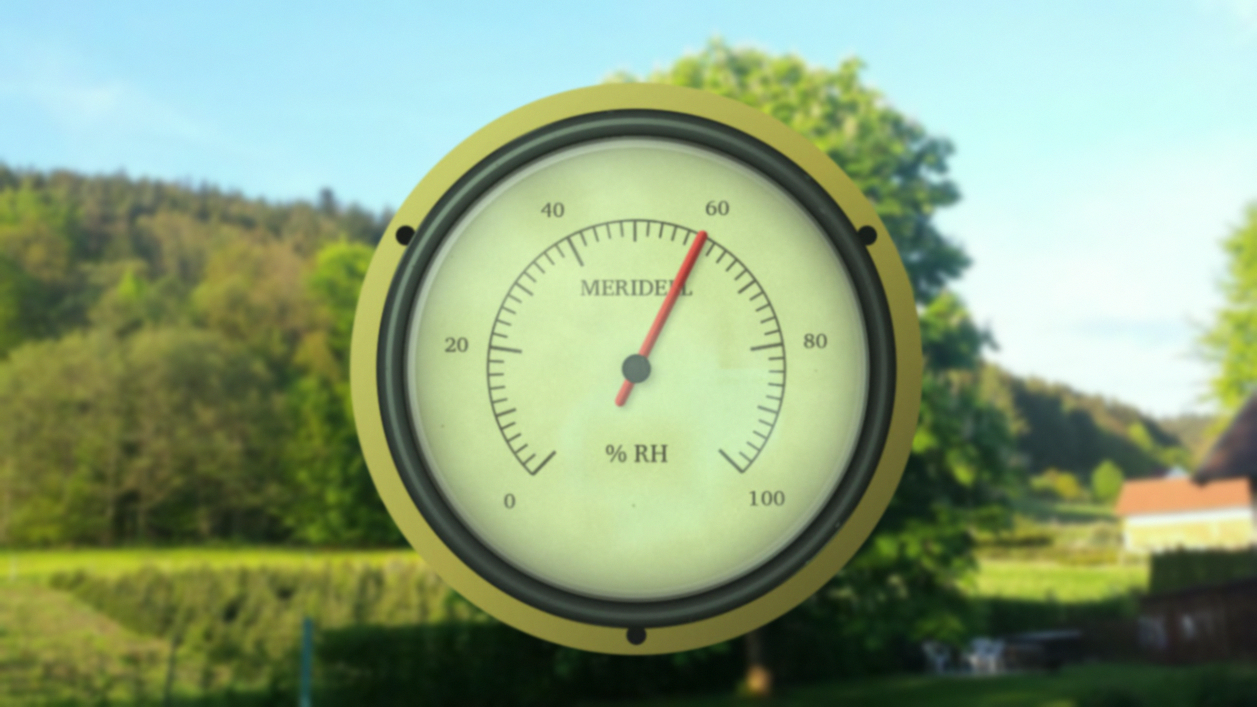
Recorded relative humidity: 60%
